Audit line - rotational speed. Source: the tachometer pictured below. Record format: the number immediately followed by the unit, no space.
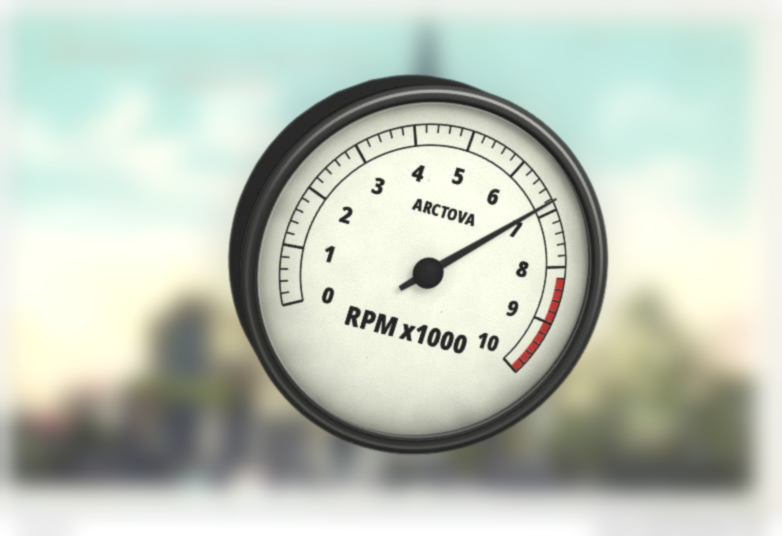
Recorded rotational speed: 6800rpm
